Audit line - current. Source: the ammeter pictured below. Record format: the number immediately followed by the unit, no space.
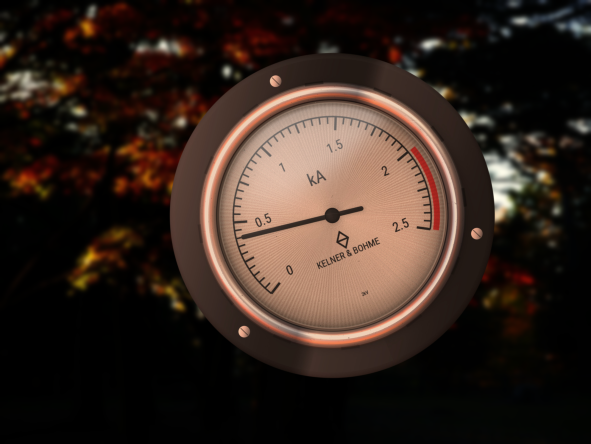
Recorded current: 0.4kA
